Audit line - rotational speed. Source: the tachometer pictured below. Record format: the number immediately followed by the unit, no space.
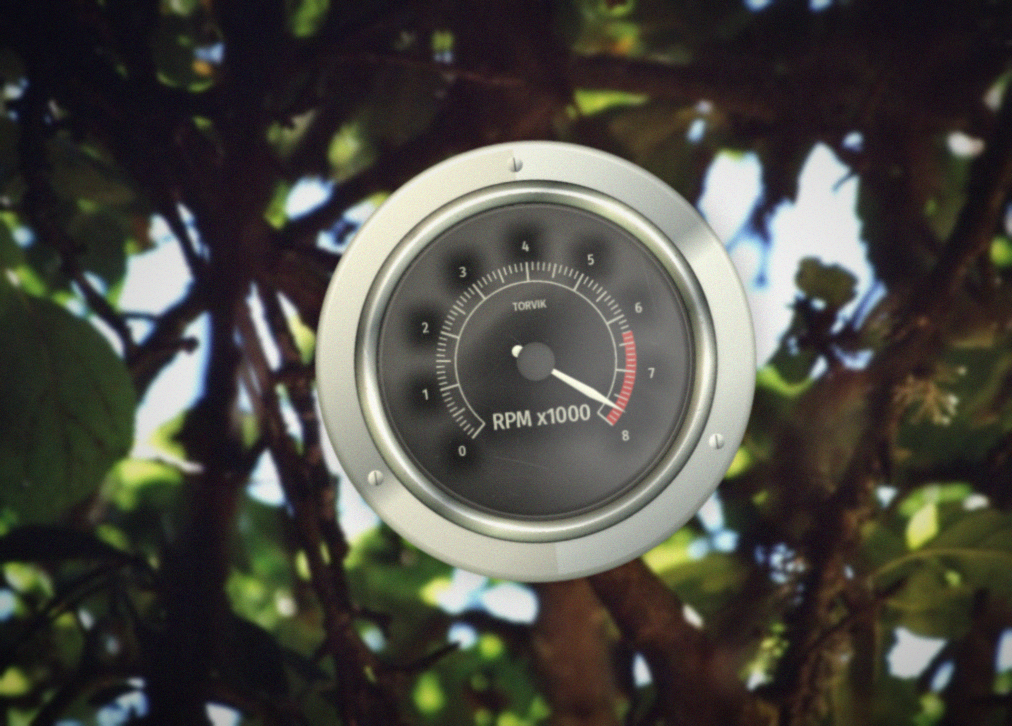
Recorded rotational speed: 7700rpm
